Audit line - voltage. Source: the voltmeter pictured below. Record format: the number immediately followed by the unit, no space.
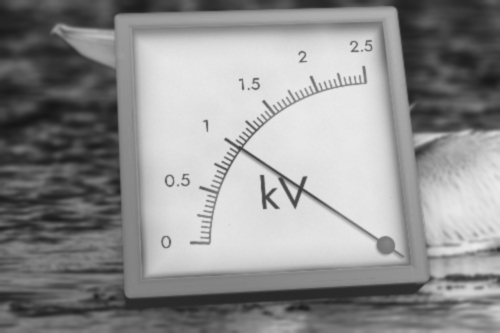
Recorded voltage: 1kV
